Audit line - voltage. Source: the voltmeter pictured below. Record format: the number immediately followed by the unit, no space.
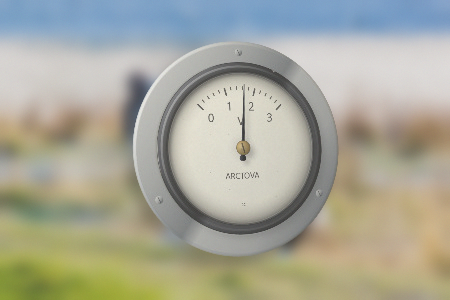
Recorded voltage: 1.6V
